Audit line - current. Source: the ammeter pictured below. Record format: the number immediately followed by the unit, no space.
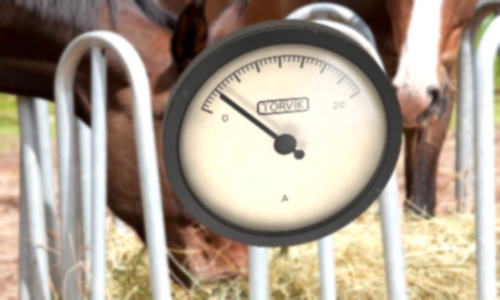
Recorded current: 2.5A
